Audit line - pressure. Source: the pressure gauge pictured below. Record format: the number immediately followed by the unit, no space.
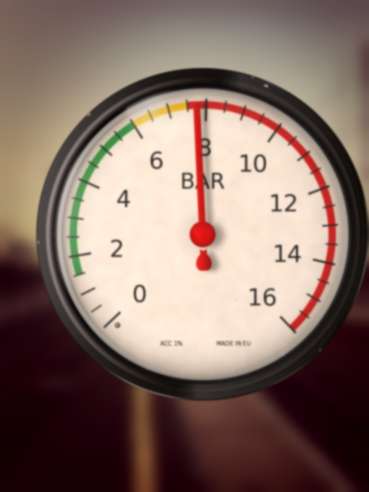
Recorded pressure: 7.75bar
